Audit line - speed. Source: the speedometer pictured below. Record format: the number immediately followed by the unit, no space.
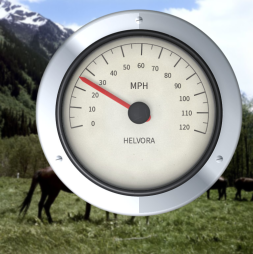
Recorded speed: 25mph
